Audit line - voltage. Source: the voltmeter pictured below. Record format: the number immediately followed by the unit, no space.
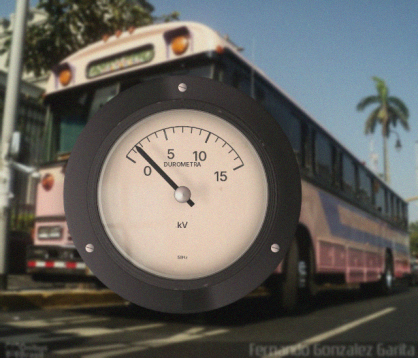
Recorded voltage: 1.5kV
